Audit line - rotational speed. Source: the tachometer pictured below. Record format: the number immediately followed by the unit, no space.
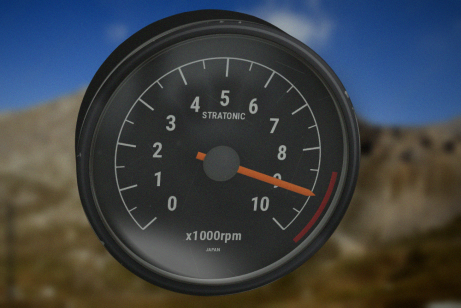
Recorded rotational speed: 9000rpm
